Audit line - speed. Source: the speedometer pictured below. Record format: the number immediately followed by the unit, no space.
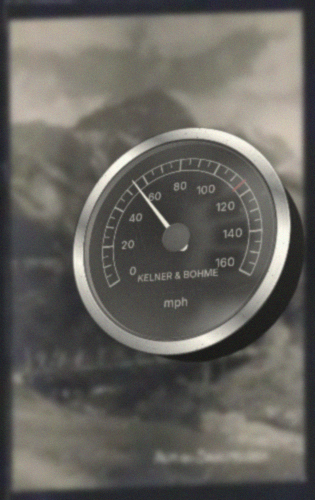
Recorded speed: 55mph
